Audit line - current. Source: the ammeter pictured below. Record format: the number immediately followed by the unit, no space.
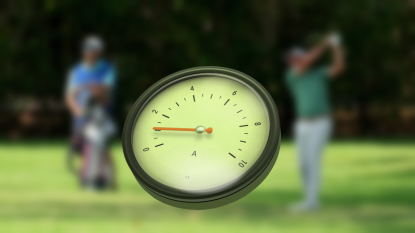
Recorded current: 1A
